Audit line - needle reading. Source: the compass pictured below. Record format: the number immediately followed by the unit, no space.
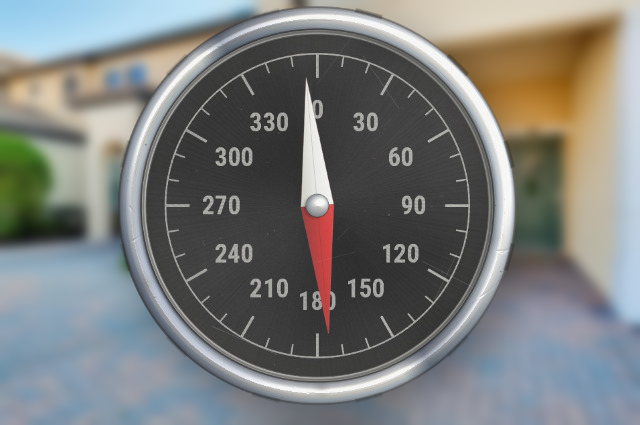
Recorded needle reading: 175°
